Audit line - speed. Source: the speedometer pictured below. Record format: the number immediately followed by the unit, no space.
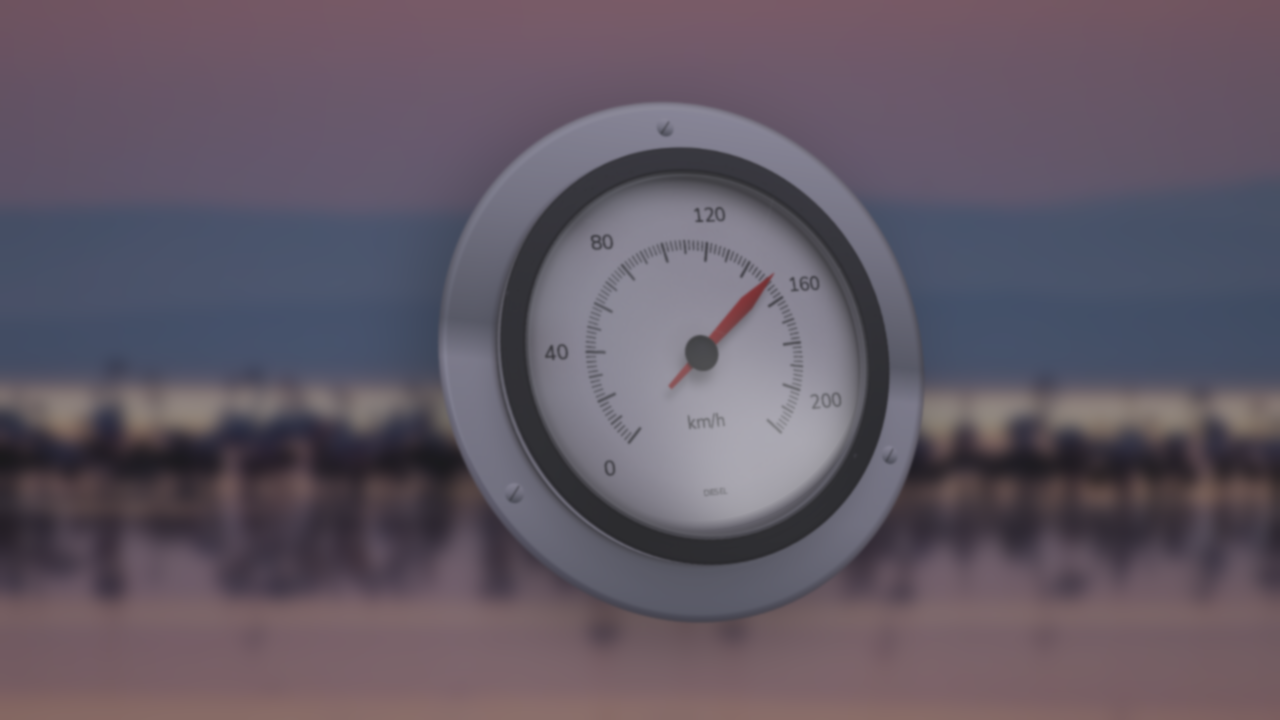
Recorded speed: 150km/h
